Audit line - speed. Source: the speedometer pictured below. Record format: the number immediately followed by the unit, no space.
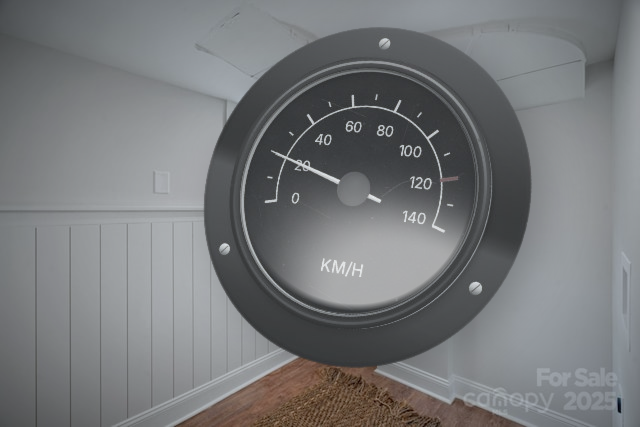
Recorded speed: 20km/h
